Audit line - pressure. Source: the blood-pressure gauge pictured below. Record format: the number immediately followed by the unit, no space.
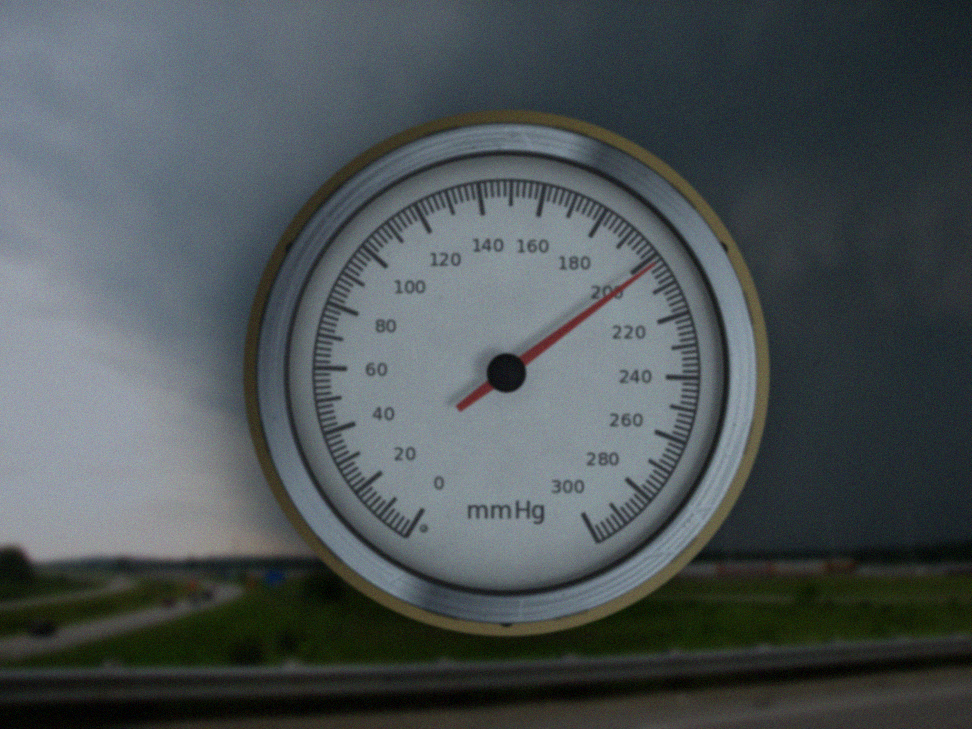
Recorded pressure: 202mmHg
